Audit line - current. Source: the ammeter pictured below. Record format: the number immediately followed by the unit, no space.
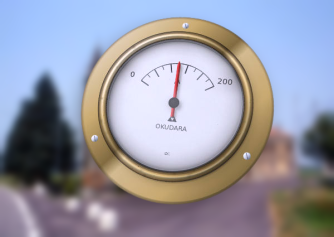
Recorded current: 100A
